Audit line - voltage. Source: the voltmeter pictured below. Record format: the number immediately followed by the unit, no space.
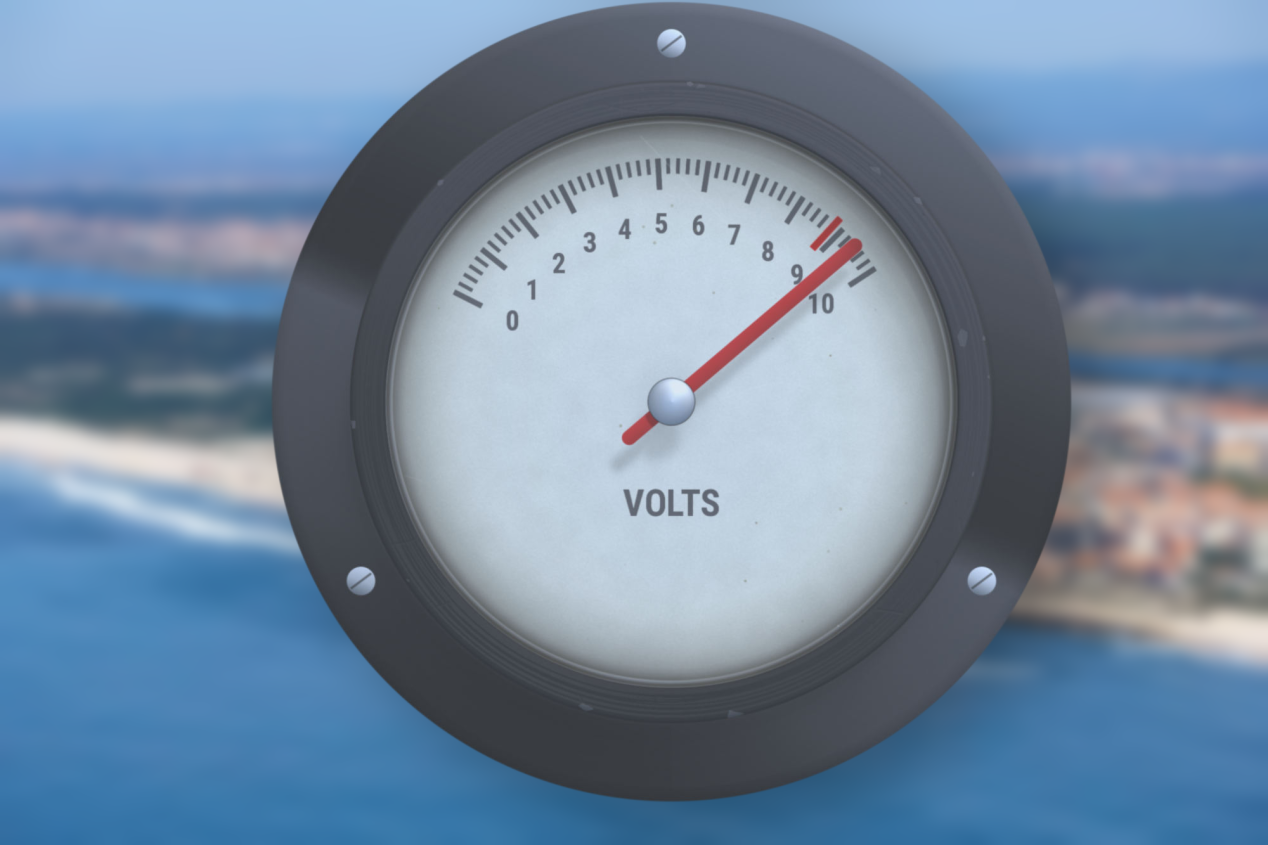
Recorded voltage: 9.4V
